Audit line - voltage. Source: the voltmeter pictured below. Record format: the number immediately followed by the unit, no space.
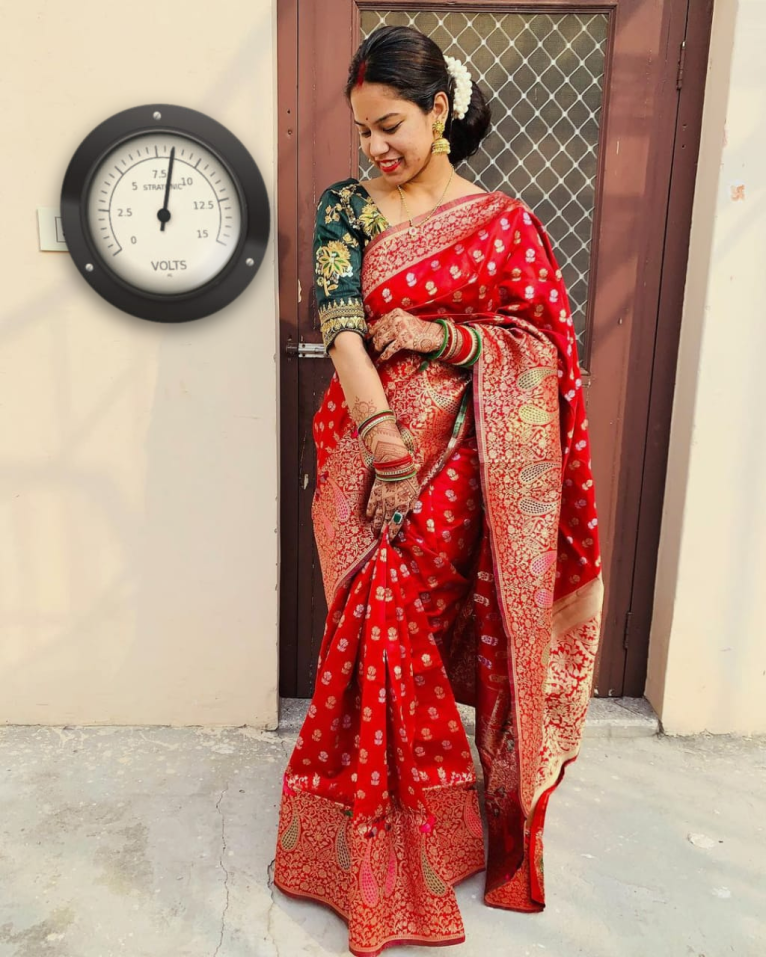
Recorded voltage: 8.5V
